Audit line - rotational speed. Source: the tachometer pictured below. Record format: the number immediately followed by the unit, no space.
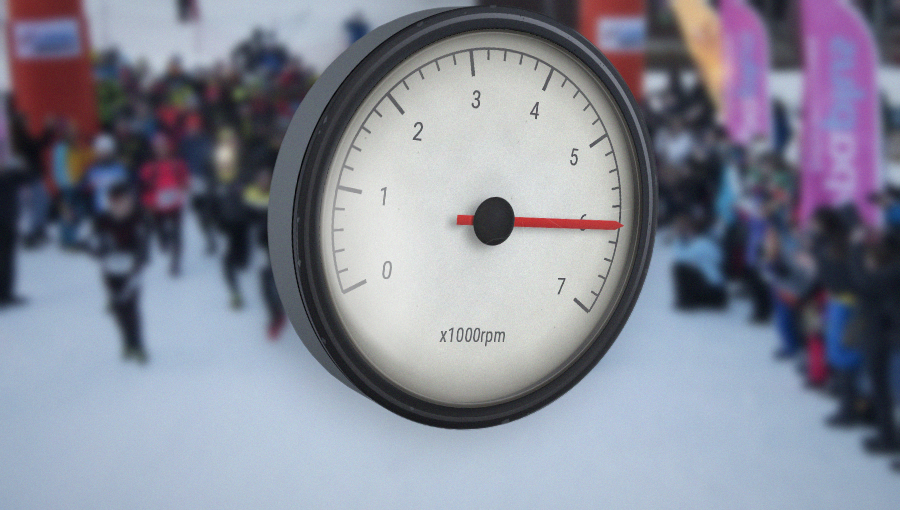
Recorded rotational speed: 6000rpm
